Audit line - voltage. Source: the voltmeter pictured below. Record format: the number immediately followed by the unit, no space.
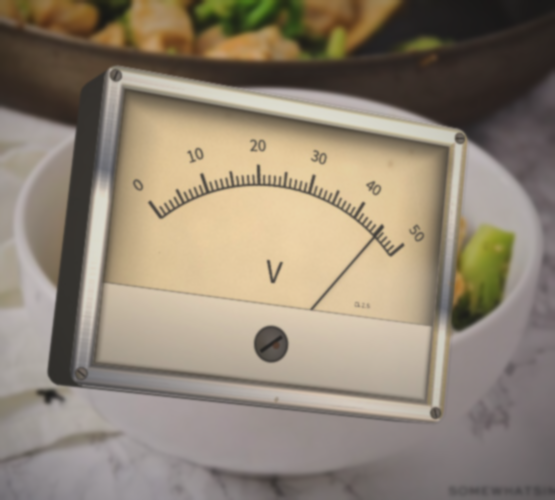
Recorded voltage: 45V
